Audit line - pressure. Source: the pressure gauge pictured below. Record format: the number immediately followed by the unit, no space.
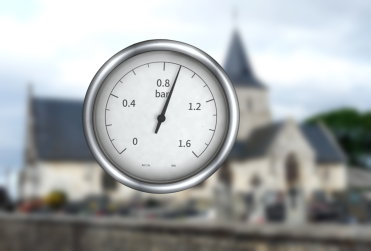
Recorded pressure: 0.9bar
